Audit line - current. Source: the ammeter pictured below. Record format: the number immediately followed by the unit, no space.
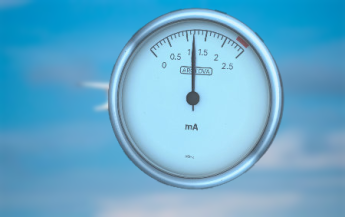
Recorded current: 1.2mA
